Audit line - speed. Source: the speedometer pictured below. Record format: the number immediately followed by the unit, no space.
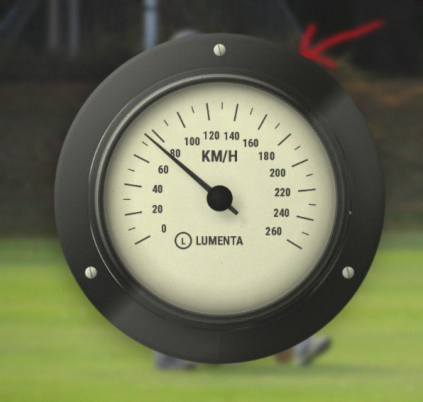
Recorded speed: 75km/h
